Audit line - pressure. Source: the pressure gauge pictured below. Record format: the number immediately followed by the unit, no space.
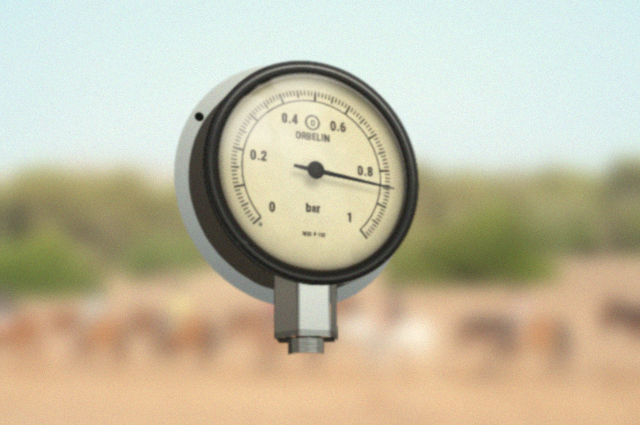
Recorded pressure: 0.85bar
